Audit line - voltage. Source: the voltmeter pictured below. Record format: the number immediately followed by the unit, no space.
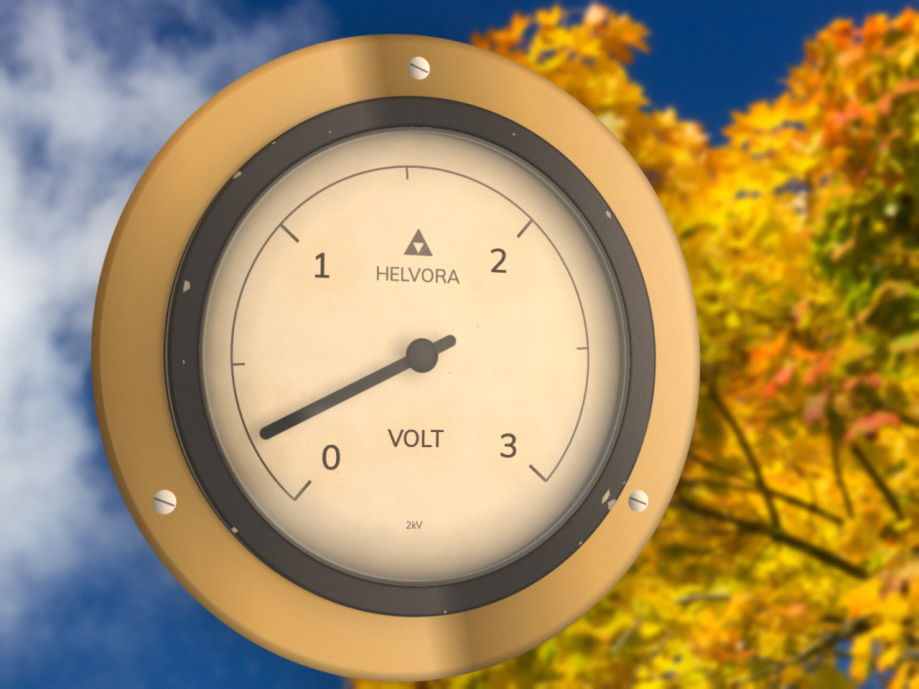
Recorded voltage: 0.25V
